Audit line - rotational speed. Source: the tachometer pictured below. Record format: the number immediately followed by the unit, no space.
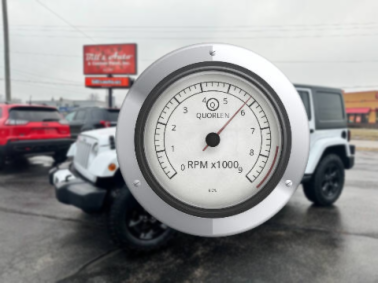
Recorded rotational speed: 5800rpm
